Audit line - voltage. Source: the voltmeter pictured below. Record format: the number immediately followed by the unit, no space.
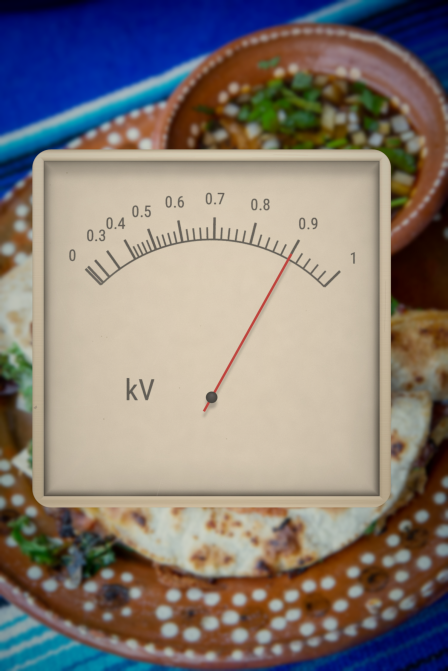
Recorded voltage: 0.9kV
